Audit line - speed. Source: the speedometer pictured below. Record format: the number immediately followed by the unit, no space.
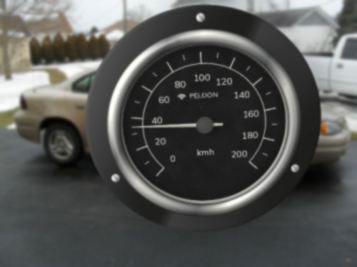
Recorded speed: 35km/h
